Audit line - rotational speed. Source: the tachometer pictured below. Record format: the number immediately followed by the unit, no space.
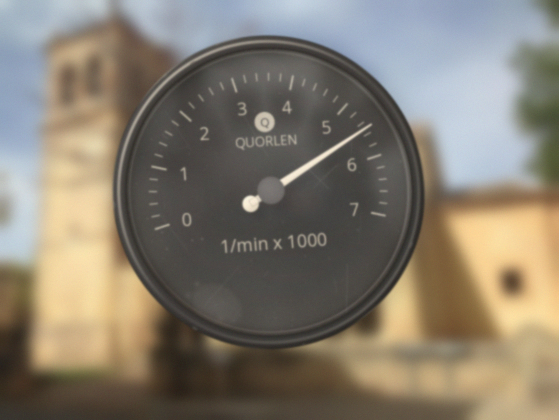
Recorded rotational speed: 5500rpm
